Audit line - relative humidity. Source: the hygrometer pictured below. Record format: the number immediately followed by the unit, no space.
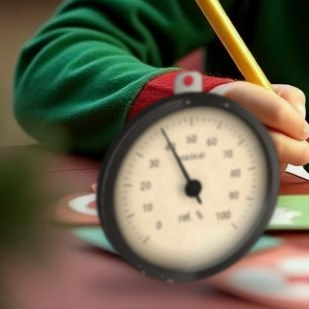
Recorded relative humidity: 40%
